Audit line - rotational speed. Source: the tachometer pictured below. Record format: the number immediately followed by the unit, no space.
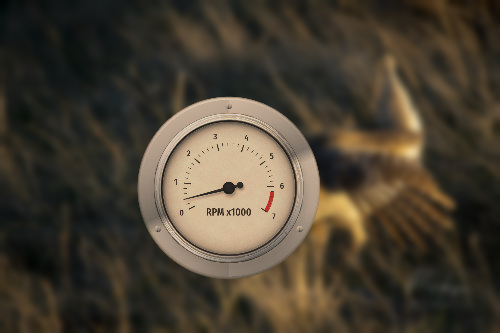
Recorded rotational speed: 400rpm
